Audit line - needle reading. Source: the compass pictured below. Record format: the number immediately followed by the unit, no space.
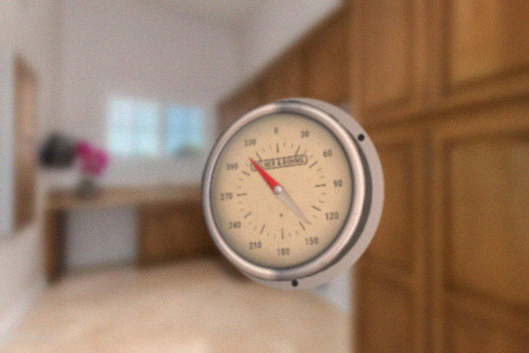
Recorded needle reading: 320°
